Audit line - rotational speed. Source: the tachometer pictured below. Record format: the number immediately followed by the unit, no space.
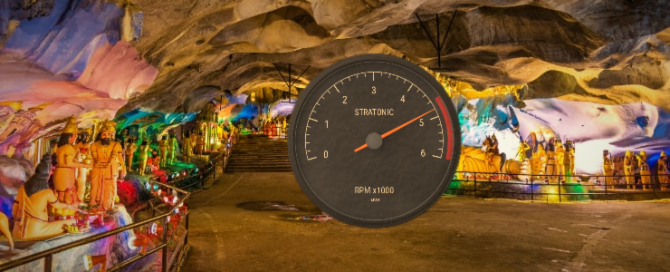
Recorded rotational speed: 4800rpm
